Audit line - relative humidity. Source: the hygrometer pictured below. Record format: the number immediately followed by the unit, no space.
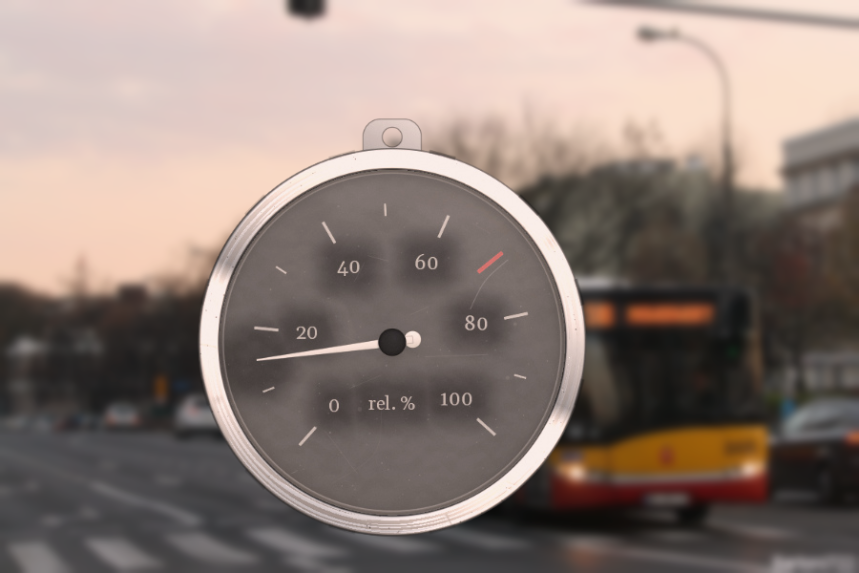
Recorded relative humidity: 15%
